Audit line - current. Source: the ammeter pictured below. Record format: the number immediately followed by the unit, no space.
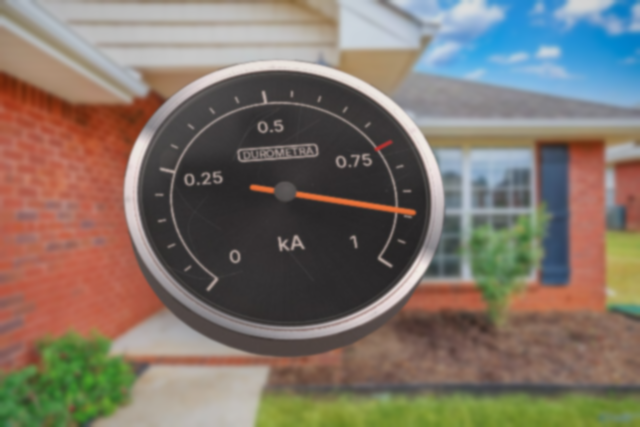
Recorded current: 0.9kA
